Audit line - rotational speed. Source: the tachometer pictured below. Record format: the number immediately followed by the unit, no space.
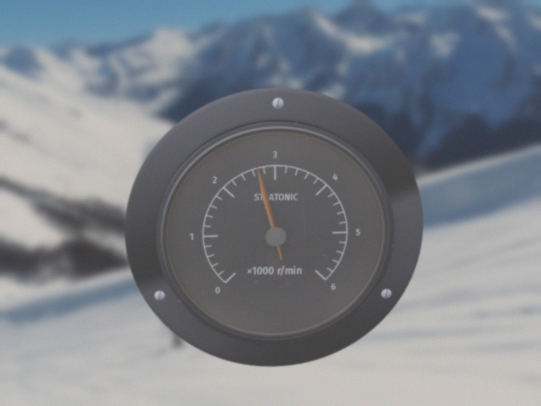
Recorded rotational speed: 2700rpm
